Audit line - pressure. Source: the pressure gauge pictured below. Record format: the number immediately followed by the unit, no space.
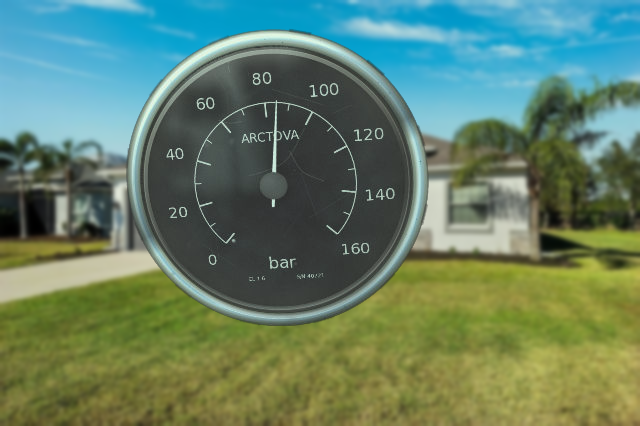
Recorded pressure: 85bar
